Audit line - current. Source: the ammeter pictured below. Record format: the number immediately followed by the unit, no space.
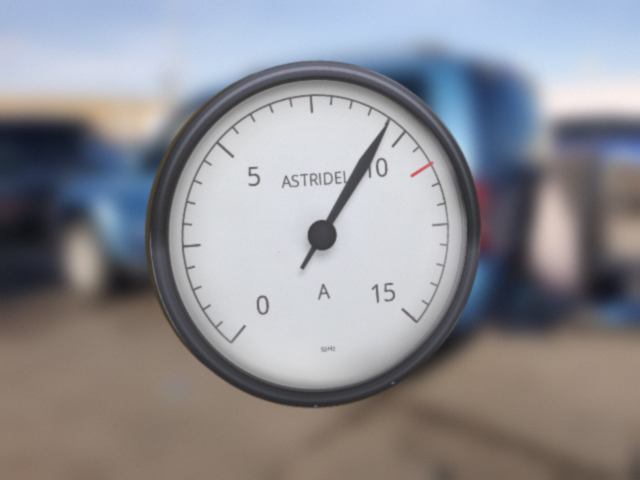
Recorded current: 9.5A
